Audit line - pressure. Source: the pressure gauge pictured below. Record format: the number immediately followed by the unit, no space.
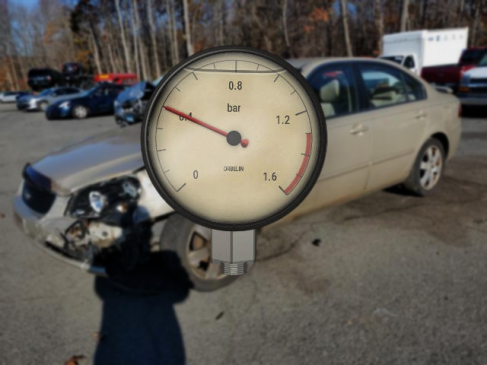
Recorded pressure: 0.4bar
